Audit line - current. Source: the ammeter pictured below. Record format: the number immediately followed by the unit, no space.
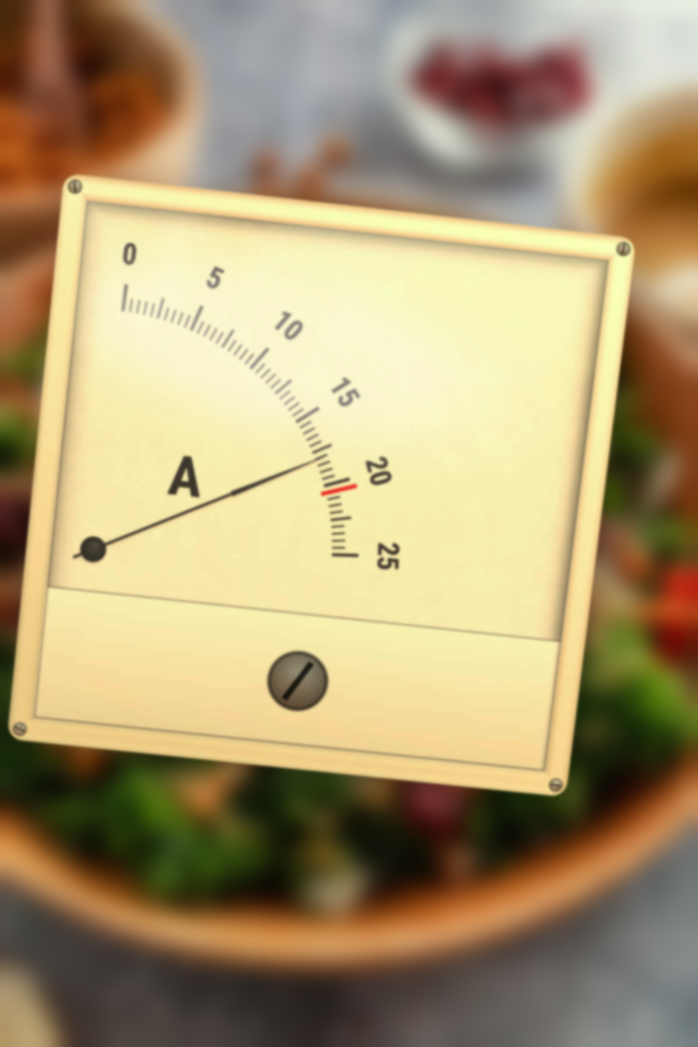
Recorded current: 18A
